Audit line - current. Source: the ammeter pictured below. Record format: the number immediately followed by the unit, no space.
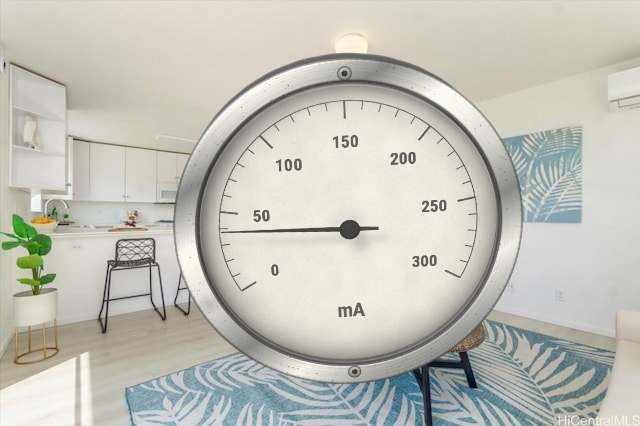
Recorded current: 40mA
